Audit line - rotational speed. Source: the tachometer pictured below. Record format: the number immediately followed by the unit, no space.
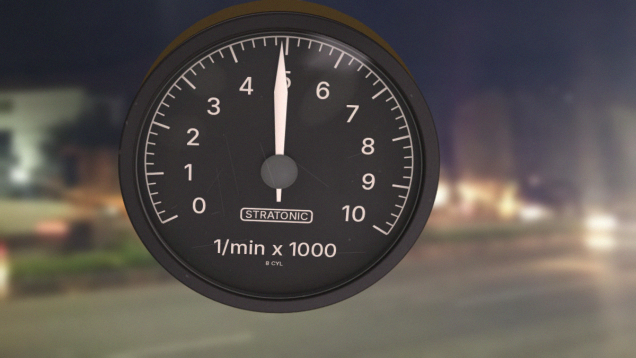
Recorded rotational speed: 4900rpm
